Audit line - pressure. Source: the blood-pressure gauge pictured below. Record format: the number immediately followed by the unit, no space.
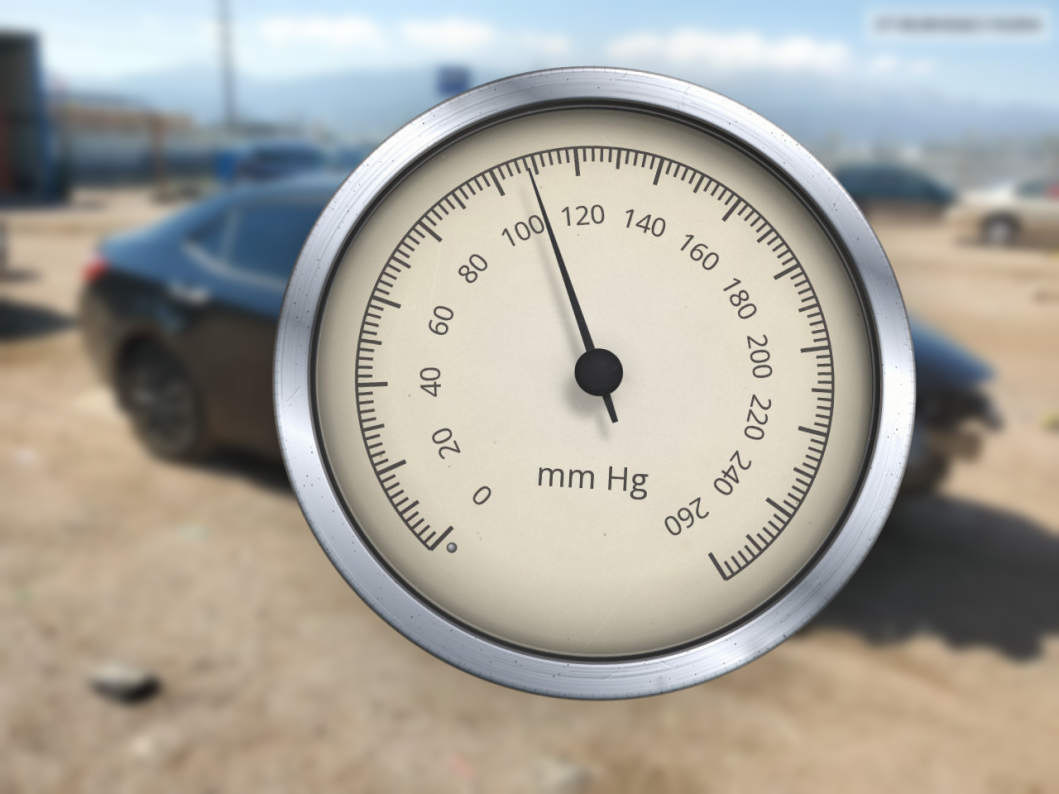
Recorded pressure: 108mmHg
